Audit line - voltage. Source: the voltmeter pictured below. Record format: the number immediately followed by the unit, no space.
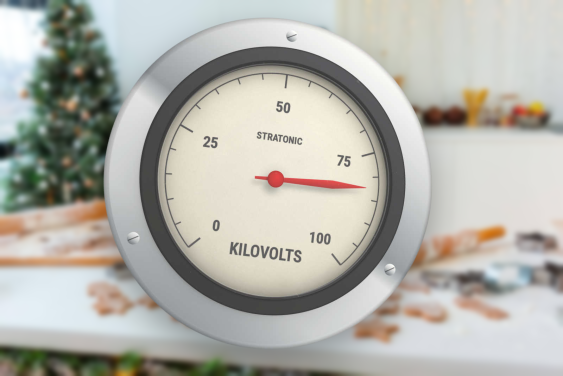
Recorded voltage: 82.5kV
